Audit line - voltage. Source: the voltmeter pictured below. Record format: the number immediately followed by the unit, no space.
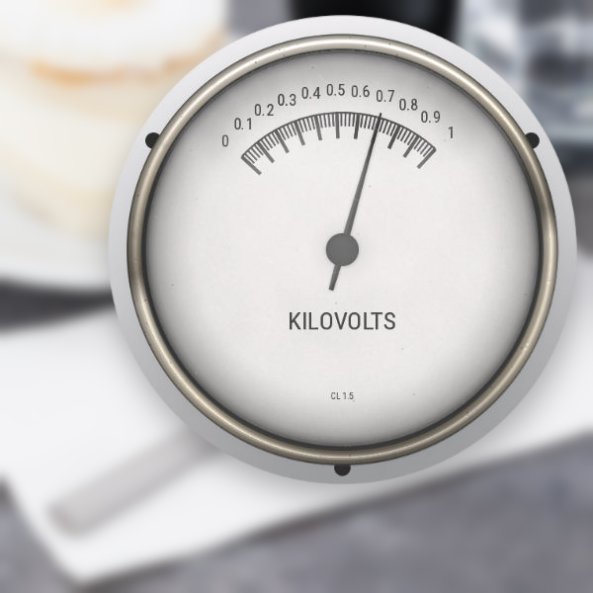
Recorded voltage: 0.7kV
